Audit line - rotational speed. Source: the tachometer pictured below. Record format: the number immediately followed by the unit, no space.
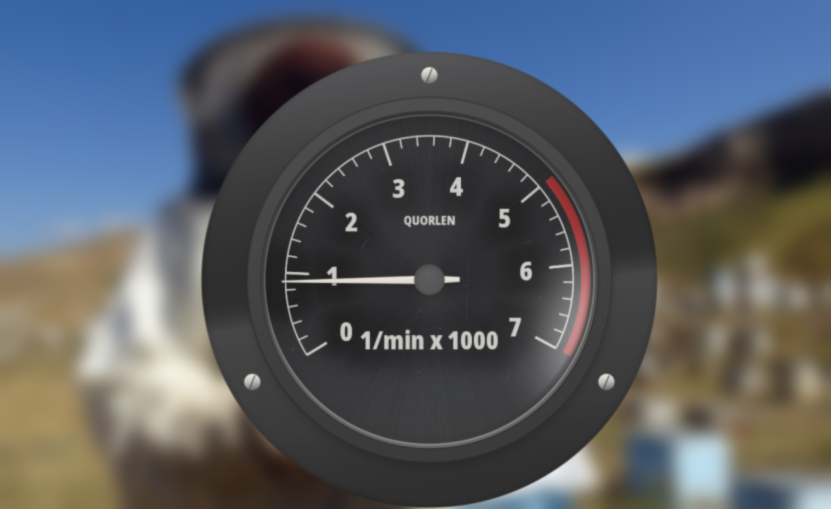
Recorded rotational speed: 900rpm
